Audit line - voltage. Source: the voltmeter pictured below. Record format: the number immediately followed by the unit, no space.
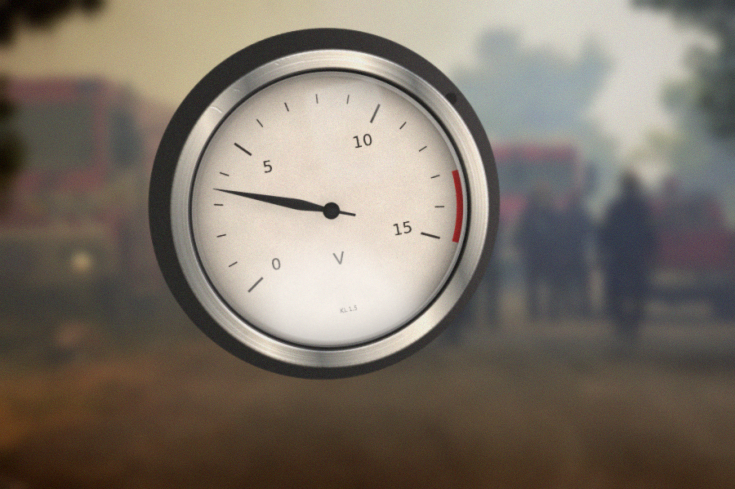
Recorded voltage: 3.5V
